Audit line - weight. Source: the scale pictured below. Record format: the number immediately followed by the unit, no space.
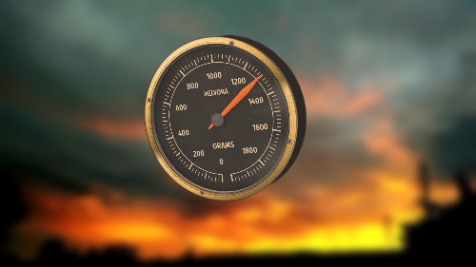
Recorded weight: 1300g
